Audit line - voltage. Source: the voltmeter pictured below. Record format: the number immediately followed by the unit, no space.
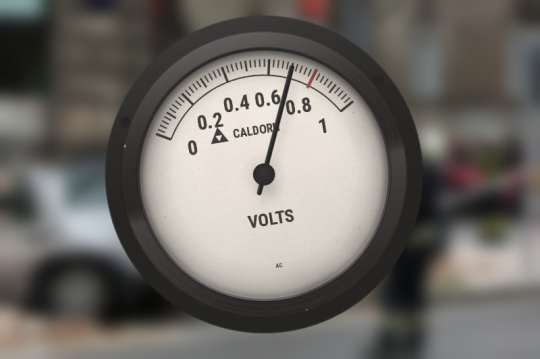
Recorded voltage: 0.7V
